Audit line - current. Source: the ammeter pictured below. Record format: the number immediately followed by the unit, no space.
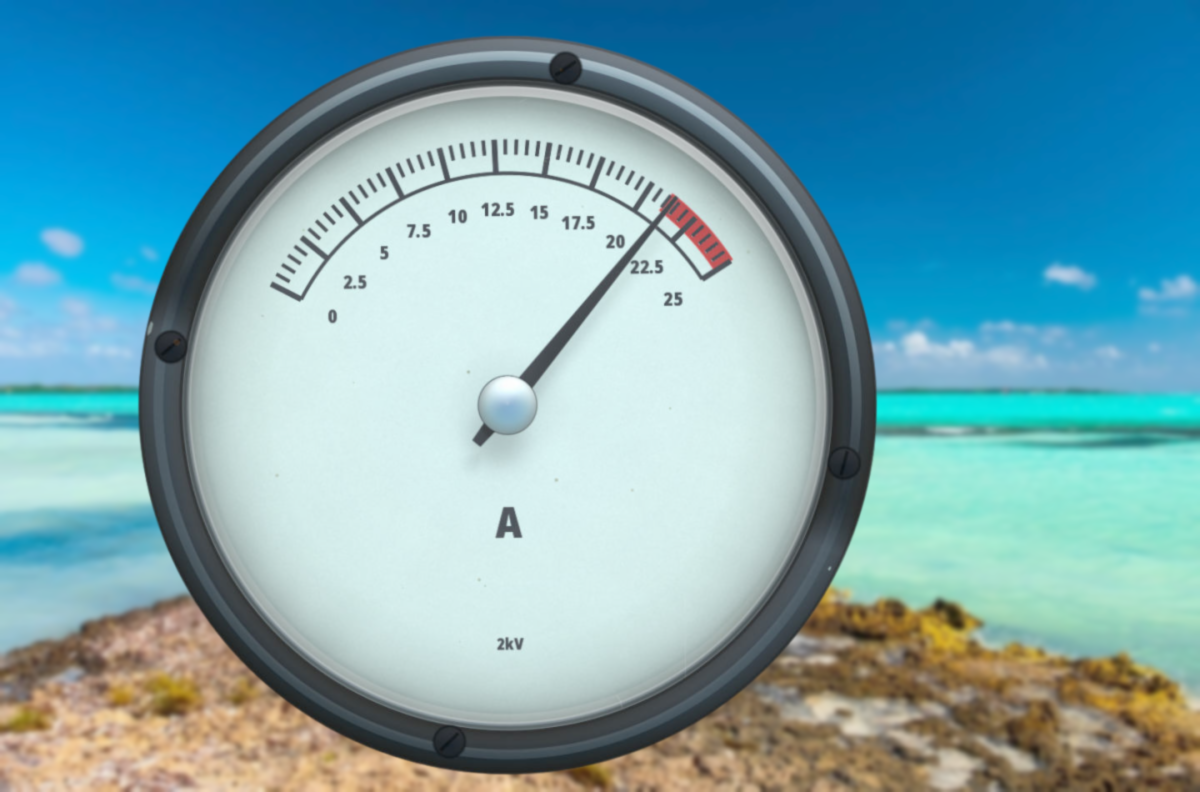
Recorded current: 21.25A
